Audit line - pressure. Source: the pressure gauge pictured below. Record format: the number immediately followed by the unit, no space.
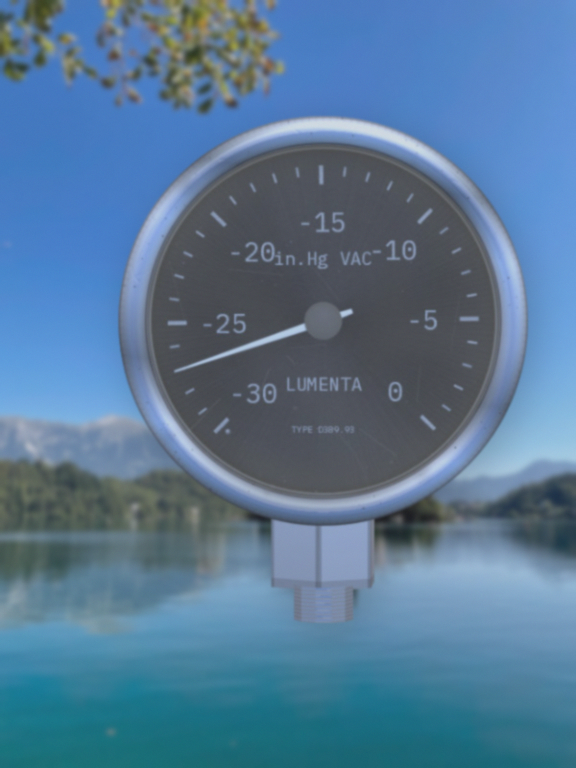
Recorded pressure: -27inHg
